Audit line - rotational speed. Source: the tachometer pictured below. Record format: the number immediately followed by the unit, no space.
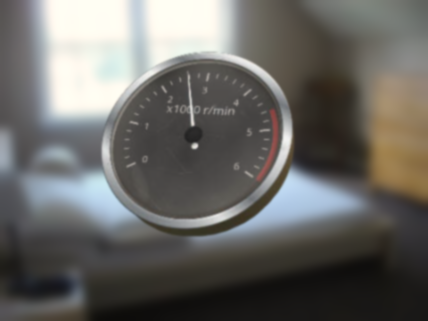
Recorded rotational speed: 2600rpm
